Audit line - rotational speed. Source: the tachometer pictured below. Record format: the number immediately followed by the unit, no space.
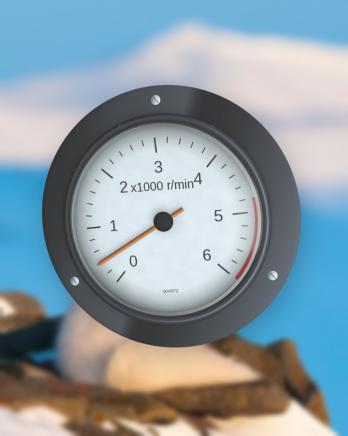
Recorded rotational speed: 400rpm
